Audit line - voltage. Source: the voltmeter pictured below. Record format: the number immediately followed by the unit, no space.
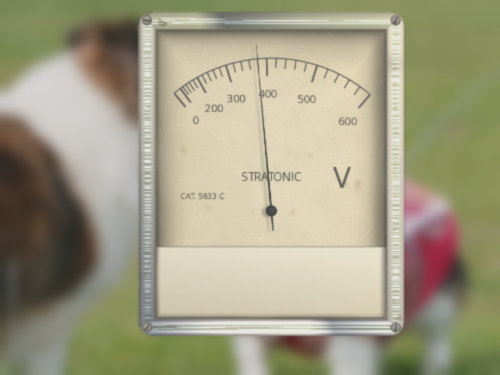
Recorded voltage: 380V
